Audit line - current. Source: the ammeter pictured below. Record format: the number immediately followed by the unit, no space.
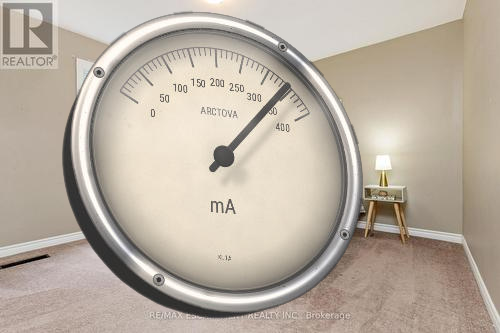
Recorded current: 340mA
